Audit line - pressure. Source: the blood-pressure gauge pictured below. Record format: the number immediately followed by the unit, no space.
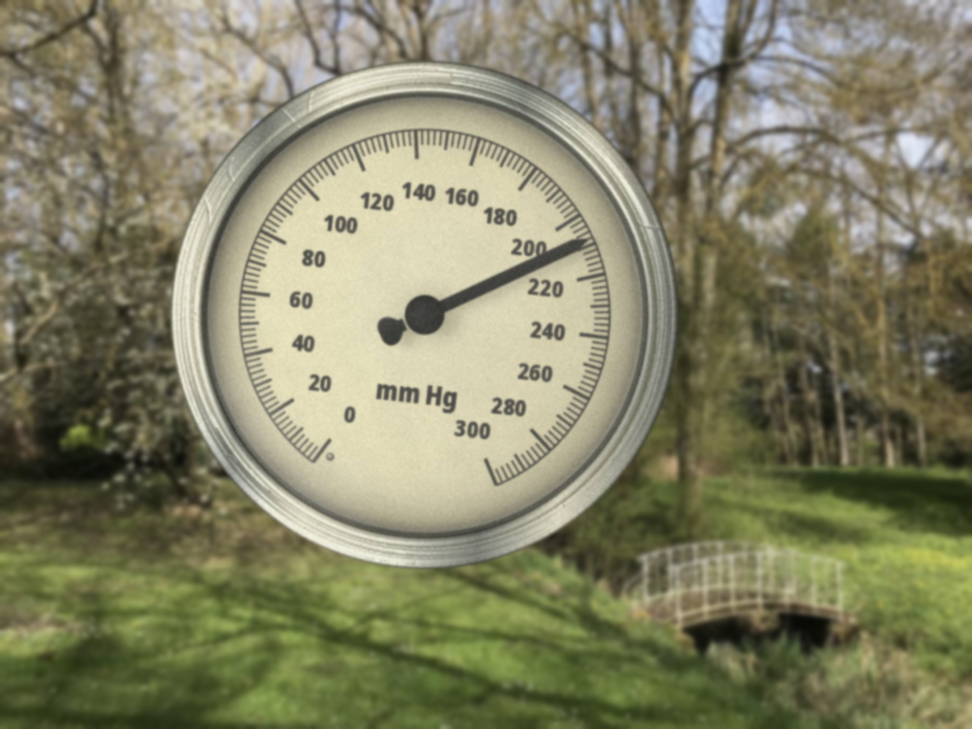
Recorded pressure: 208mmHg
